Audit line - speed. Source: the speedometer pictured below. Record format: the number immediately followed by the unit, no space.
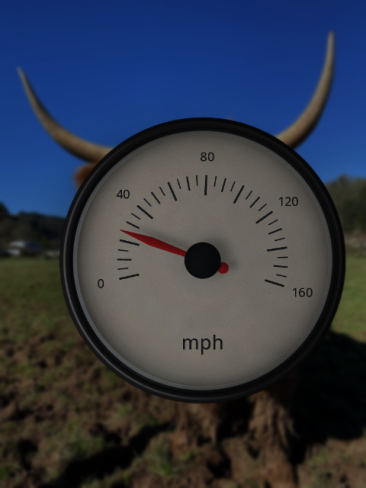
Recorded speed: 25mph
